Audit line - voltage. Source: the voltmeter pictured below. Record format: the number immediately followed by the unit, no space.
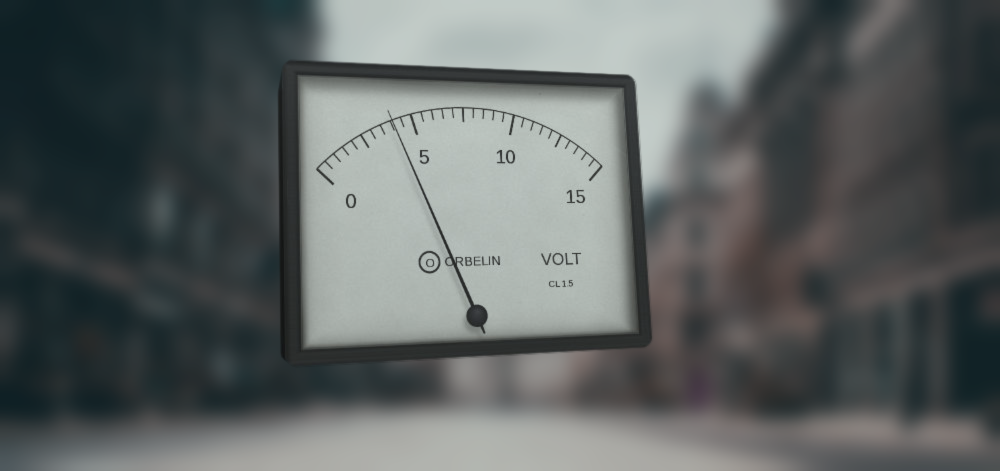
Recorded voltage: 4V
